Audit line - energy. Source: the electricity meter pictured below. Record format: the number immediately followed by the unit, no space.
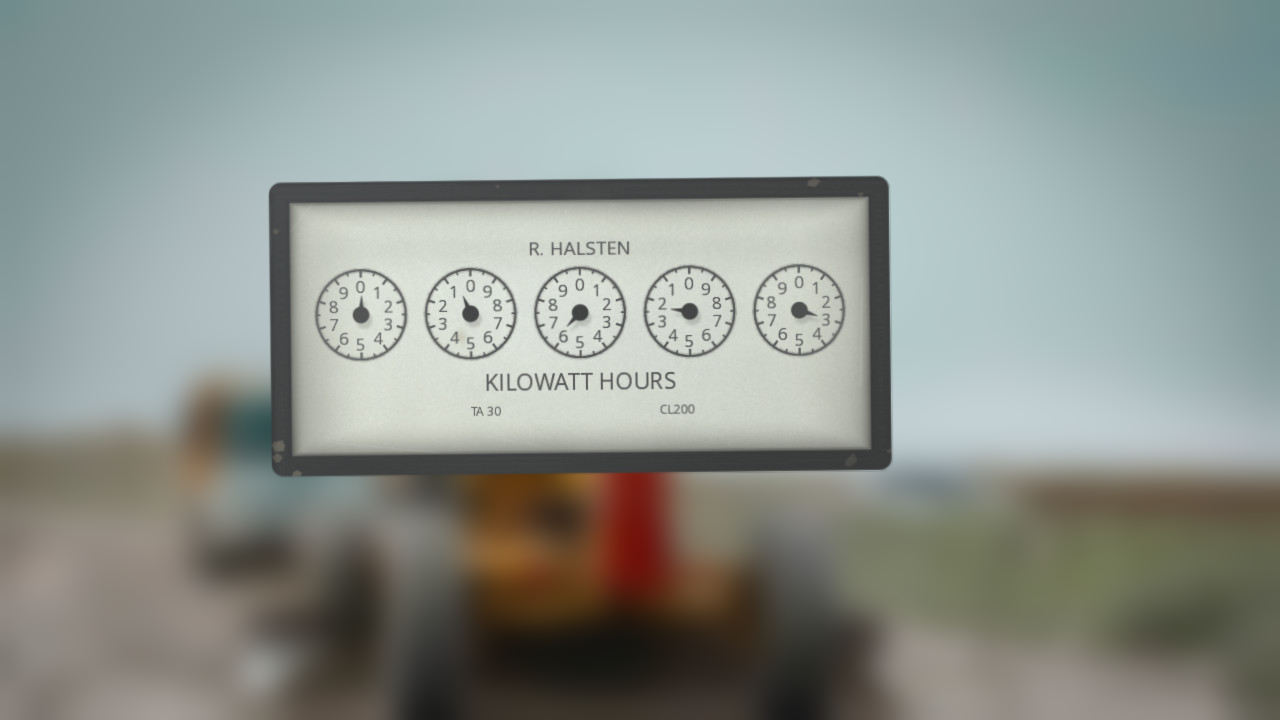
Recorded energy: 623kWh
